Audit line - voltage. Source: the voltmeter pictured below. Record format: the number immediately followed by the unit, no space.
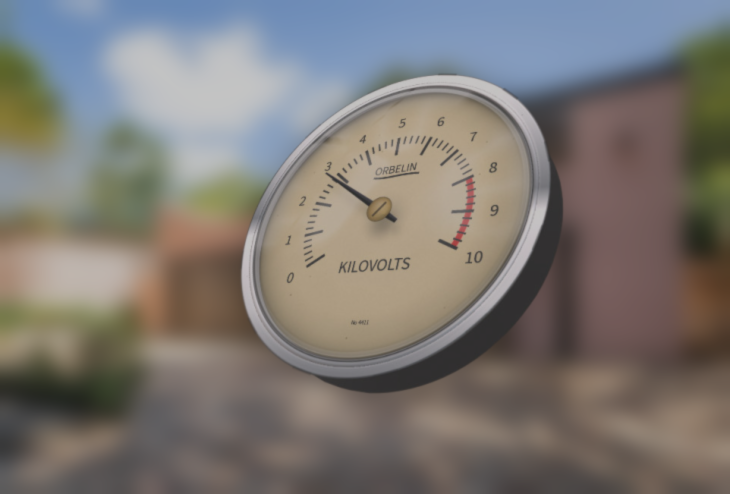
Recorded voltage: 2.8kV
